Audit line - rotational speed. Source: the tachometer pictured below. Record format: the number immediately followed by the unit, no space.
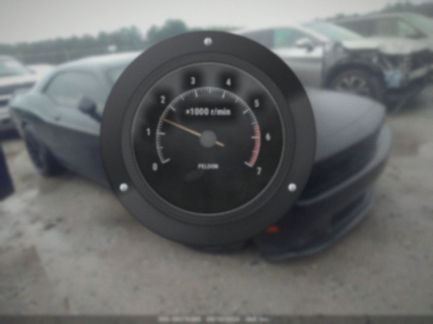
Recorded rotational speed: 1500rpm
